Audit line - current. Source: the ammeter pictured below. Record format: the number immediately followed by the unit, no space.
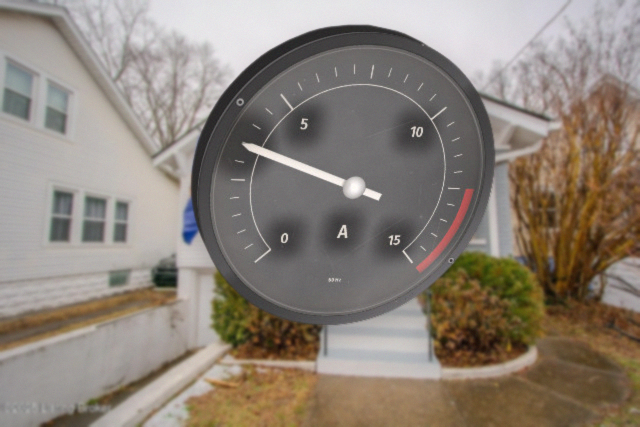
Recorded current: 3.5A
